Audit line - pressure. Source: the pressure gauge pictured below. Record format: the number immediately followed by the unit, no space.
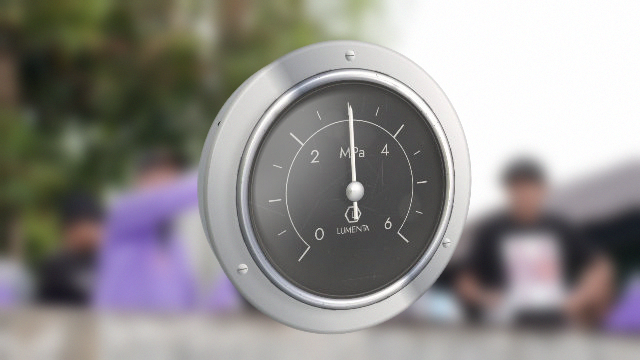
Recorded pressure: 3MPa
